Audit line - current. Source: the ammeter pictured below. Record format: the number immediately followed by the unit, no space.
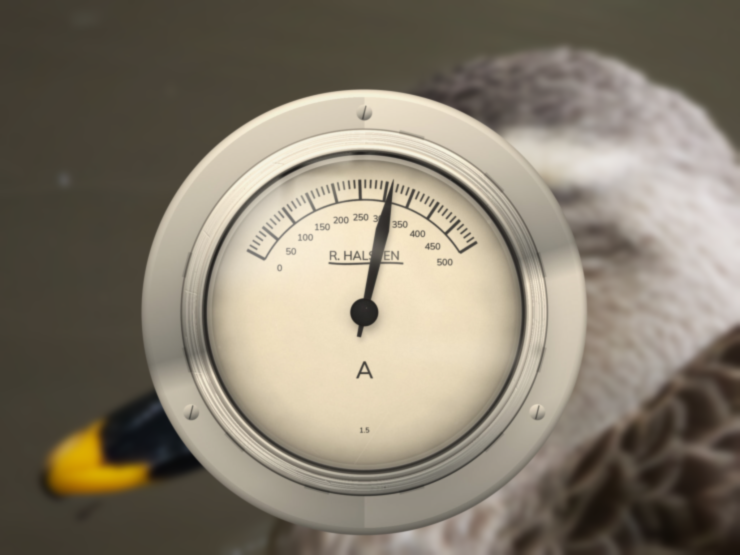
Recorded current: 310A
